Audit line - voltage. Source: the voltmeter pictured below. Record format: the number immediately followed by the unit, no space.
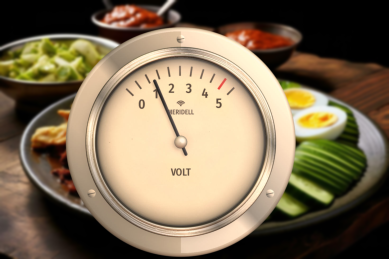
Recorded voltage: 1.25V
